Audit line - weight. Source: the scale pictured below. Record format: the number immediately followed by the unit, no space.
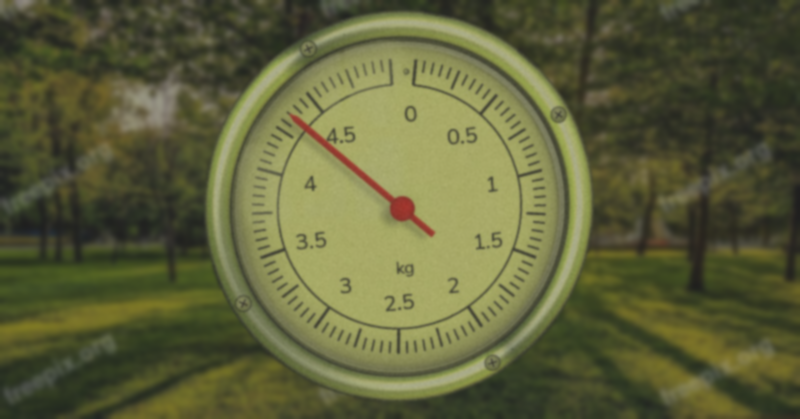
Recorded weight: 4.35kg
